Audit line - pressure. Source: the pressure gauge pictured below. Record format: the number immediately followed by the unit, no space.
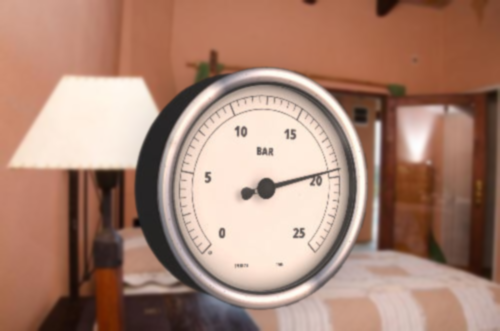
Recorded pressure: 19.5bar
